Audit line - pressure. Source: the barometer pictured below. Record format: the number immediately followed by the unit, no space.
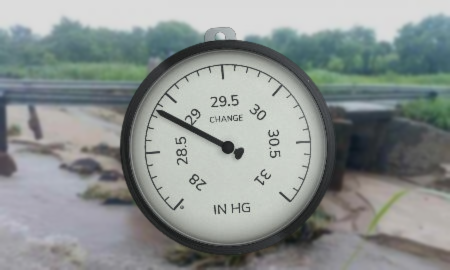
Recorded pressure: 28.85inHg
